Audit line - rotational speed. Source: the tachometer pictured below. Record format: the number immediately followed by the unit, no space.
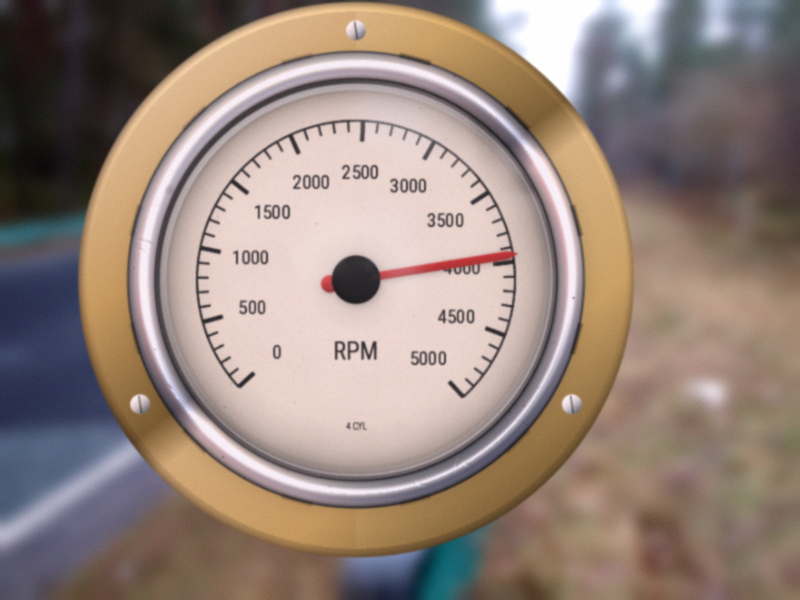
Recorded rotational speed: 3950rpm
